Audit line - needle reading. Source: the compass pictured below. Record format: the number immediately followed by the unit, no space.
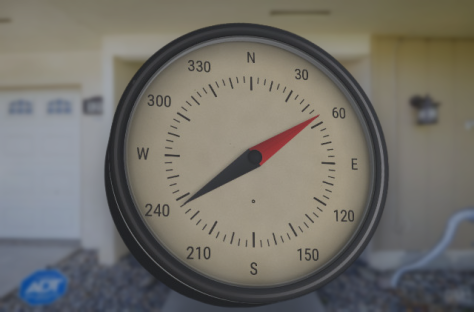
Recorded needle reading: 55°
